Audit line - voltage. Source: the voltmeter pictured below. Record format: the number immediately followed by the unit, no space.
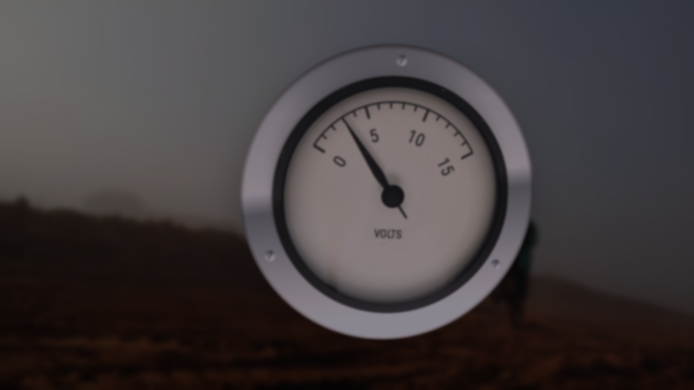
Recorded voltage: 3V
